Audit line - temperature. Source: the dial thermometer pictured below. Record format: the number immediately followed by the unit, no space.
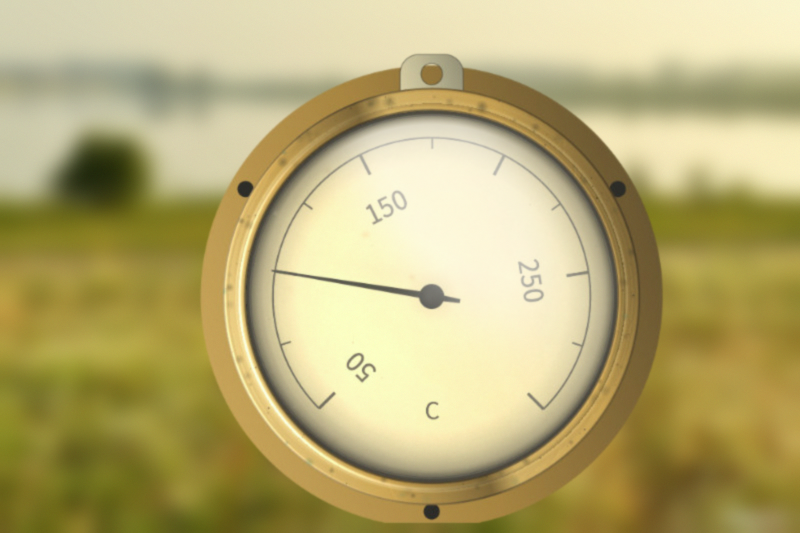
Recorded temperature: 100°C
